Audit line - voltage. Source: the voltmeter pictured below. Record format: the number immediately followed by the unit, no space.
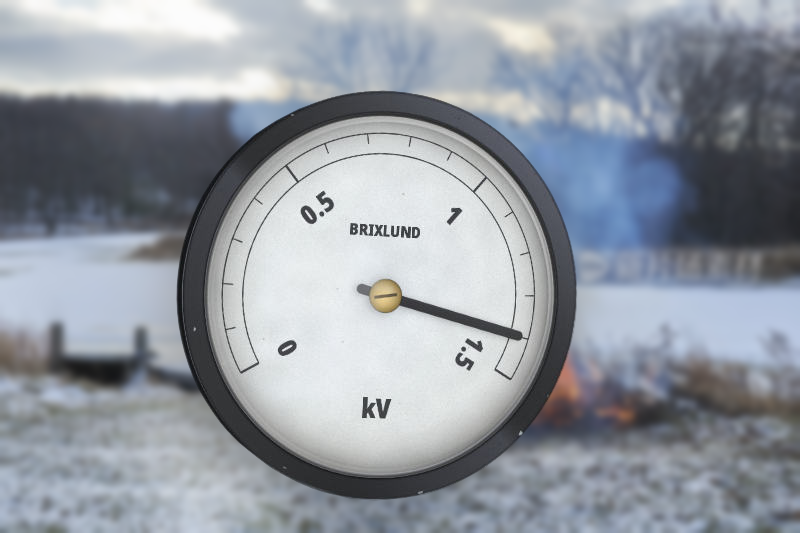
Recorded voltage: 1.4kV
